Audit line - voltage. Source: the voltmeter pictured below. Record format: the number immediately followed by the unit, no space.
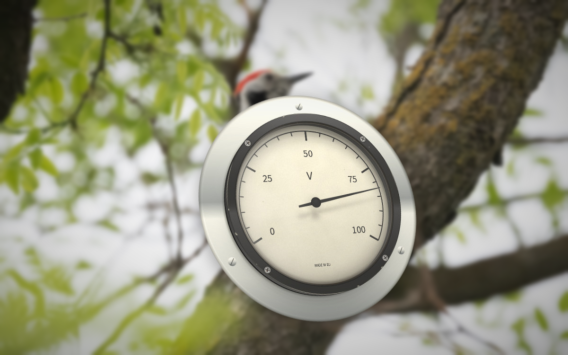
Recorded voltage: 82.5V
